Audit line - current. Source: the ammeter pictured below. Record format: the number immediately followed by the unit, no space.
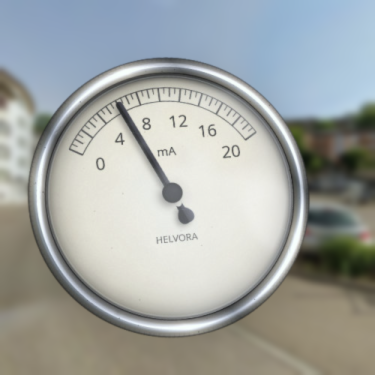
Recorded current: 6mA
